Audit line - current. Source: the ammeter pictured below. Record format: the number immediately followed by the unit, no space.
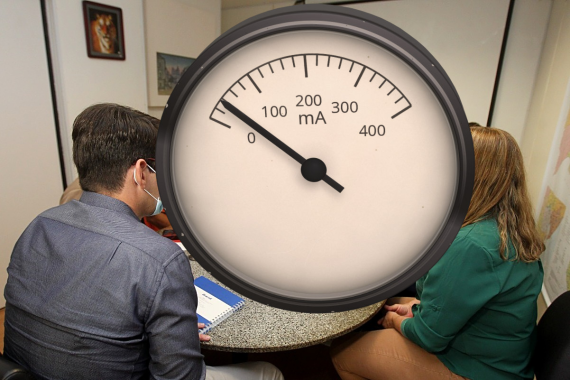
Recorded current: 40mA
